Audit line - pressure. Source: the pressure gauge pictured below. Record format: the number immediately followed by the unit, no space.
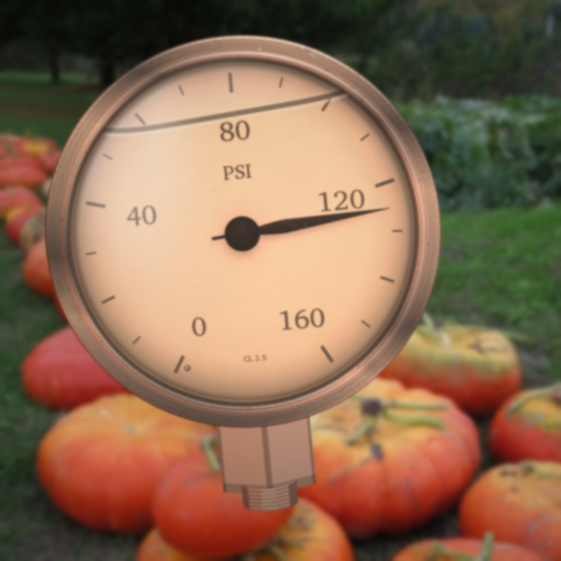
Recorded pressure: 125psi
